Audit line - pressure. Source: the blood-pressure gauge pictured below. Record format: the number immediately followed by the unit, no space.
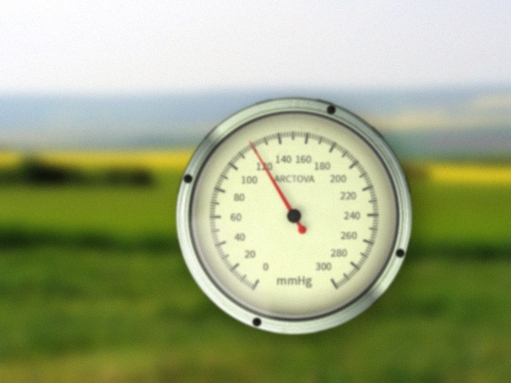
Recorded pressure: 120mmHg
